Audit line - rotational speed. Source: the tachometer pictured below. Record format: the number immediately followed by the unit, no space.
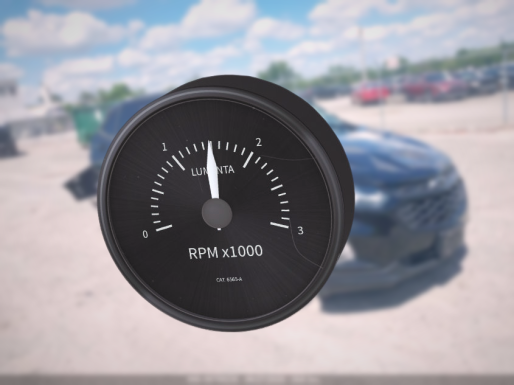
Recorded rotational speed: 1500rpm
